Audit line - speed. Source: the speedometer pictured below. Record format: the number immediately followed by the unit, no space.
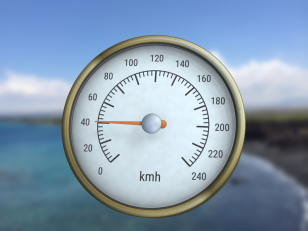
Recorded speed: 40km/h
